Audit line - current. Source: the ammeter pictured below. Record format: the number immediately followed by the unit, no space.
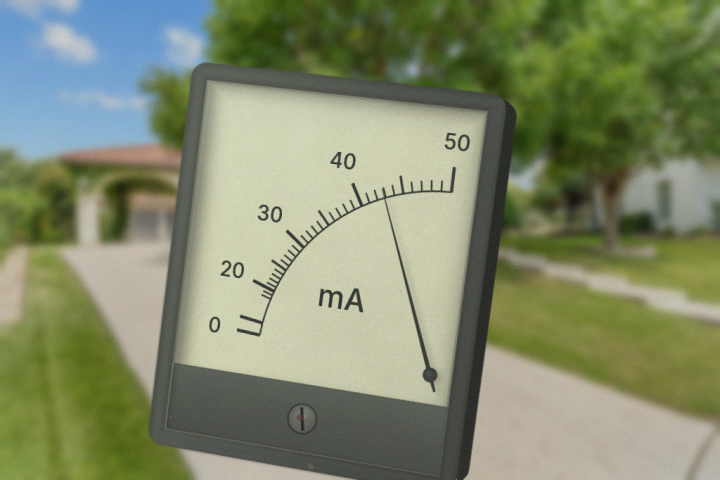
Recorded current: 43mA
